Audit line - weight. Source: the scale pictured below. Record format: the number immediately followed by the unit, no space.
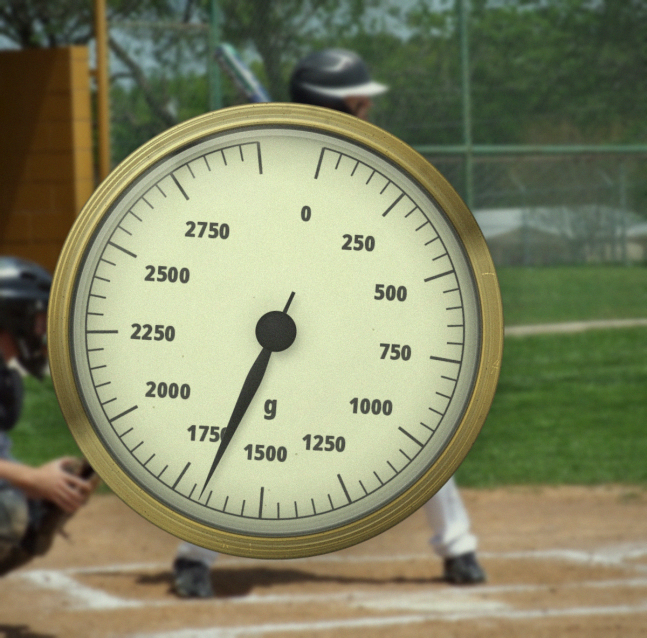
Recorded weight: 1675g
